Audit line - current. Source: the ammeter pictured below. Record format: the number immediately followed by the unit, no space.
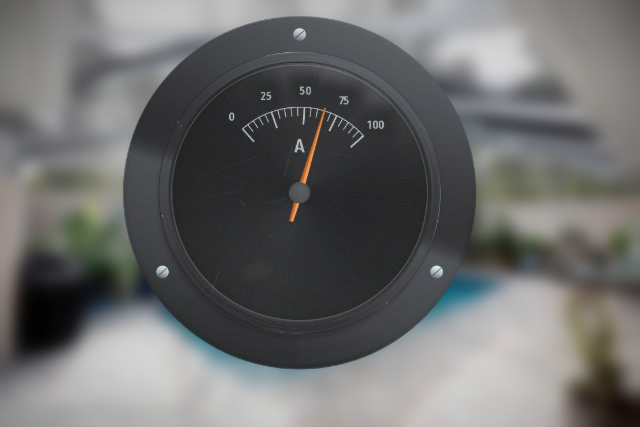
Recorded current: 65A
